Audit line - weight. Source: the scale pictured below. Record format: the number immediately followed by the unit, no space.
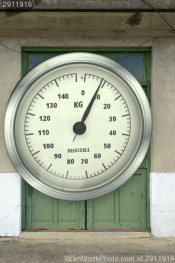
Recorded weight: 8kg
